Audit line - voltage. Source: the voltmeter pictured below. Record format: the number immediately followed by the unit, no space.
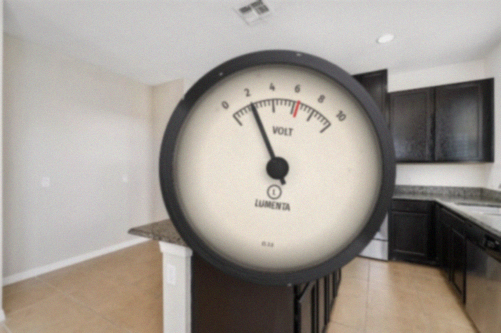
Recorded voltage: 2V
